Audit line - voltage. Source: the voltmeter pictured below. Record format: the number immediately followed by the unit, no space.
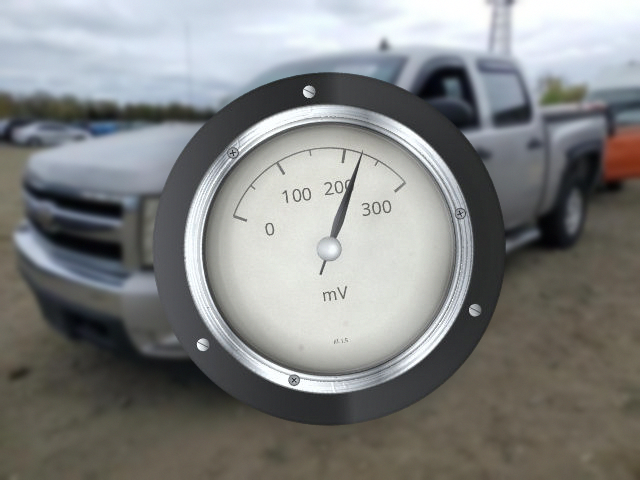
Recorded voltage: 225mV
